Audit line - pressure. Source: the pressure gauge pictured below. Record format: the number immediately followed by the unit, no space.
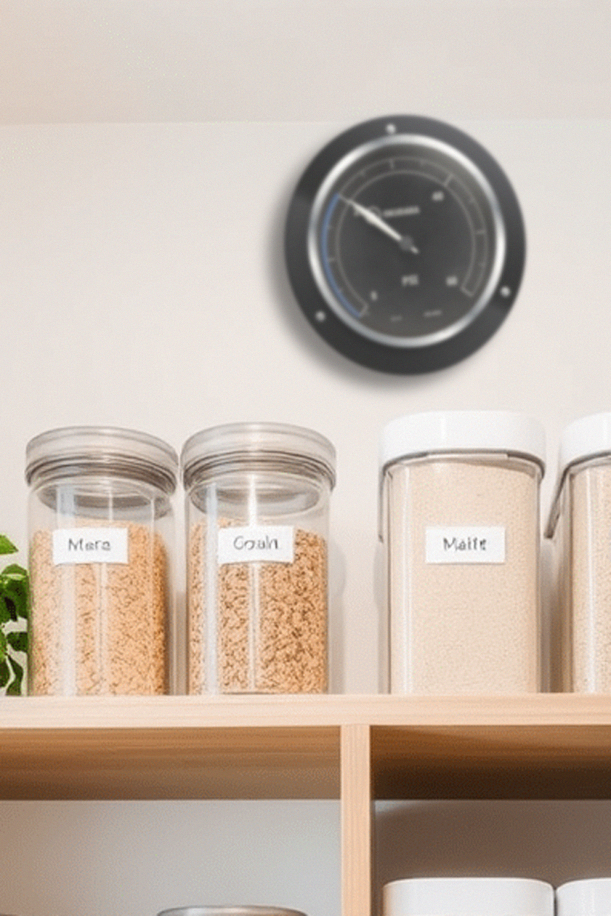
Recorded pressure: 20psi
